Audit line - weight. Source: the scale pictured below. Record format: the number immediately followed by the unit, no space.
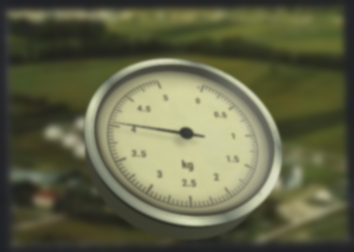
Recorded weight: 4kg
